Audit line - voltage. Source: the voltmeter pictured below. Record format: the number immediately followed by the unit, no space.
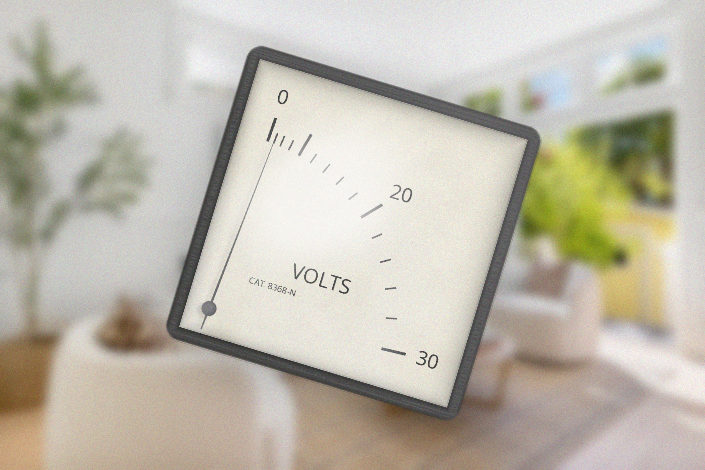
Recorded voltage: 4V
